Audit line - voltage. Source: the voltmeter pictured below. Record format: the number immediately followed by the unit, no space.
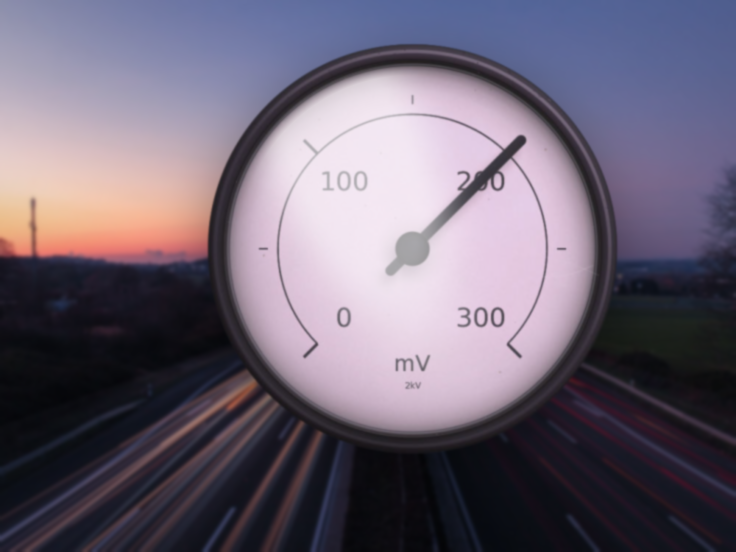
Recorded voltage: 200mV
